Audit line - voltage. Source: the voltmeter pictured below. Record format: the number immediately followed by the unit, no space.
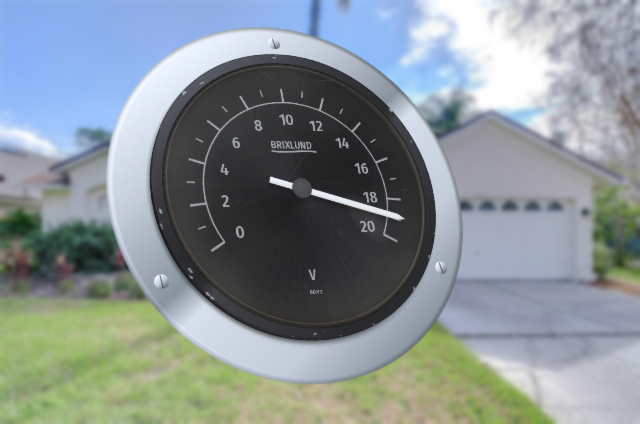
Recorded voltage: 19V
